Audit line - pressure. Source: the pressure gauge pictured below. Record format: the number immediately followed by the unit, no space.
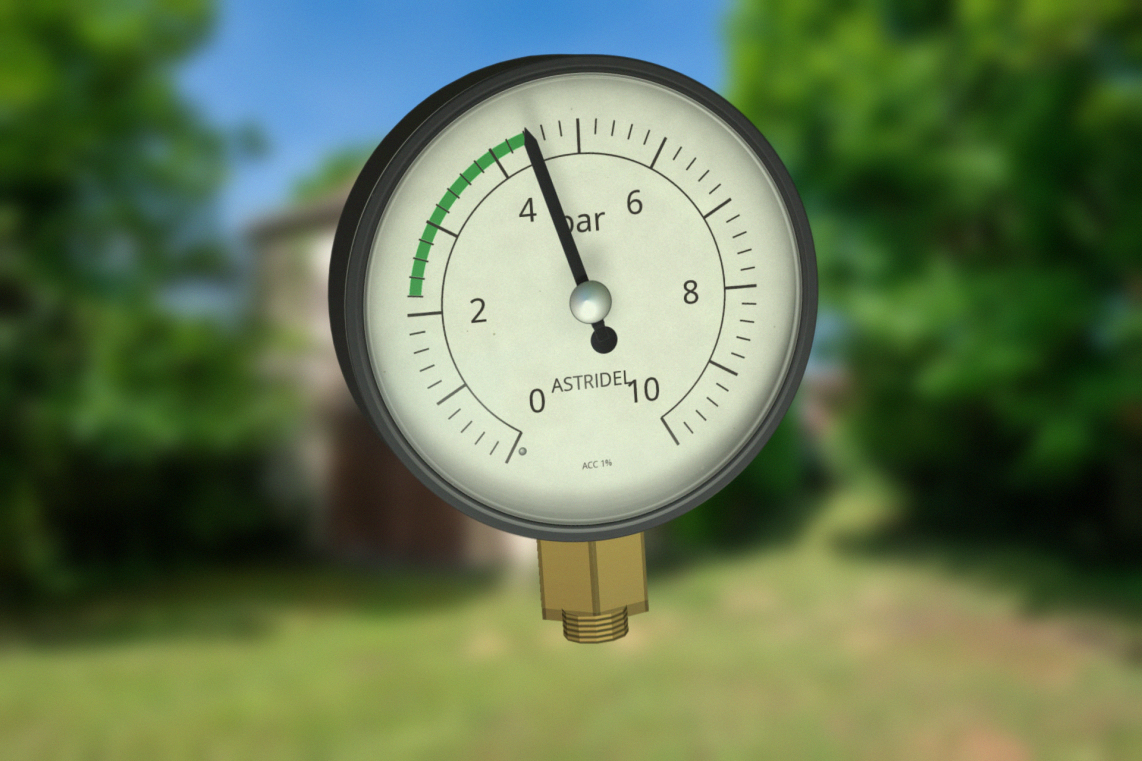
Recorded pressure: 4.4bar
